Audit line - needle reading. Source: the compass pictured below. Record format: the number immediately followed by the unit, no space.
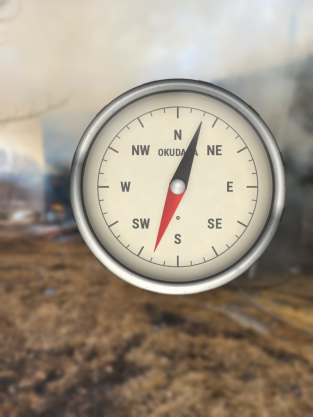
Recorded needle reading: 200°
